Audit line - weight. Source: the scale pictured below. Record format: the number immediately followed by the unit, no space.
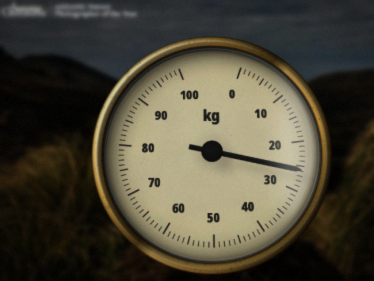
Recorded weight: 26kg
